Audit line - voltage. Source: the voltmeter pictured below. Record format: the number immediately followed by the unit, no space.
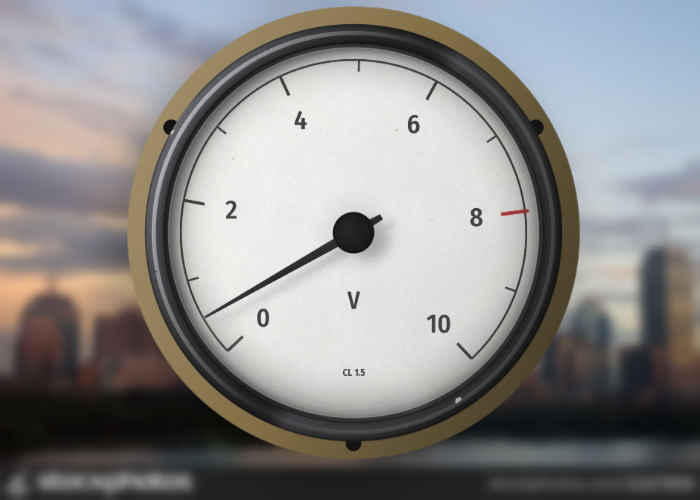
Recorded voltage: 0.5V
